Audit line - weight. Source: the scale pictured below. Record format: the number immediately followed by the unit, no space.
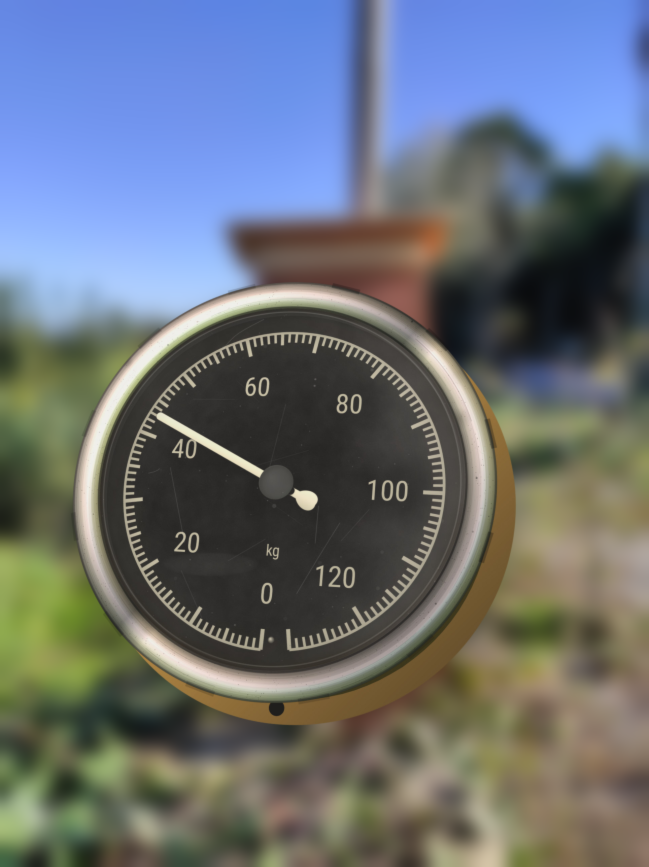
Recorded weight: 43kg
